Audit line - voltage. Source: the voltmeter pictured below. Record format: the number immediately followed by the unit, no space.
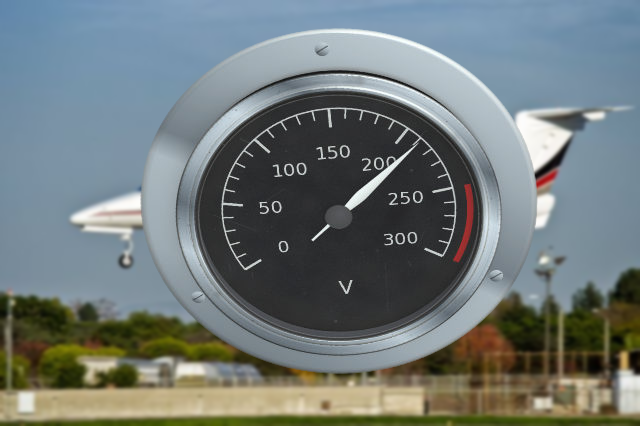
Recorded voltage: 210V
